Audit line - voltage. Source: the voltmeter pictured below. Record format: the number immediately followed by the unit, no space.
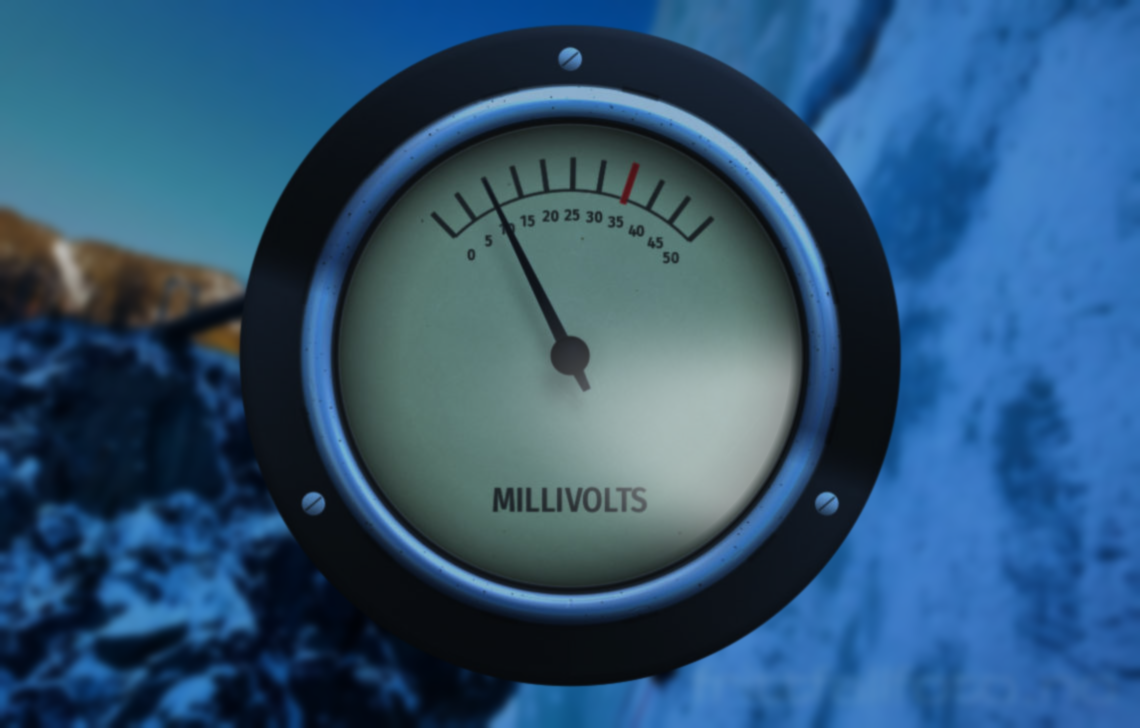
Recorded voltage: 10mV
